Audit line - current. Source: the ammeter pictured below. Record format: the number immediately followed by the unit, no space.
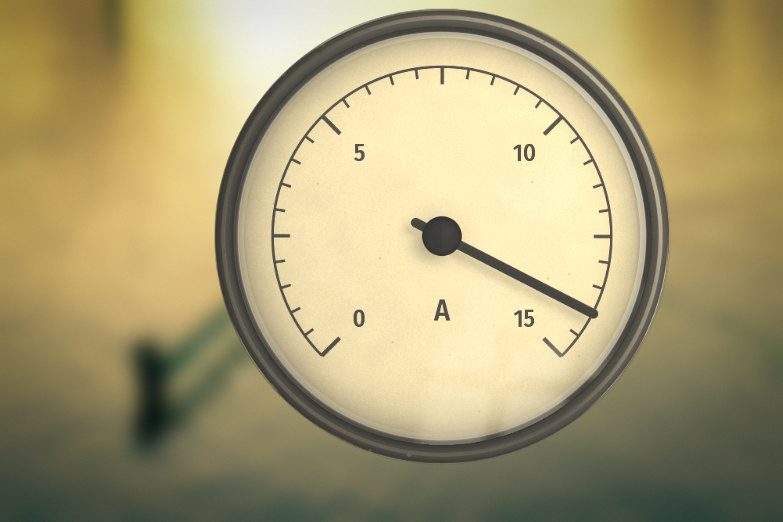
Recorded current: 14A
